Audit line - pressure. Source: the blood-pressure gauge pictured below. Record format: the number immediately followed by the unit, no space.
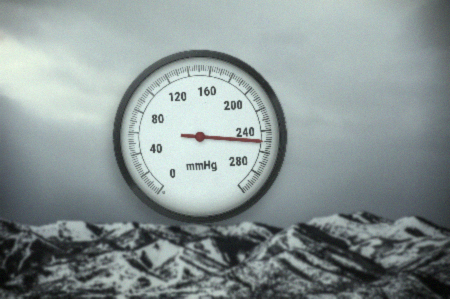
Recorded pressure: 250mmHg
